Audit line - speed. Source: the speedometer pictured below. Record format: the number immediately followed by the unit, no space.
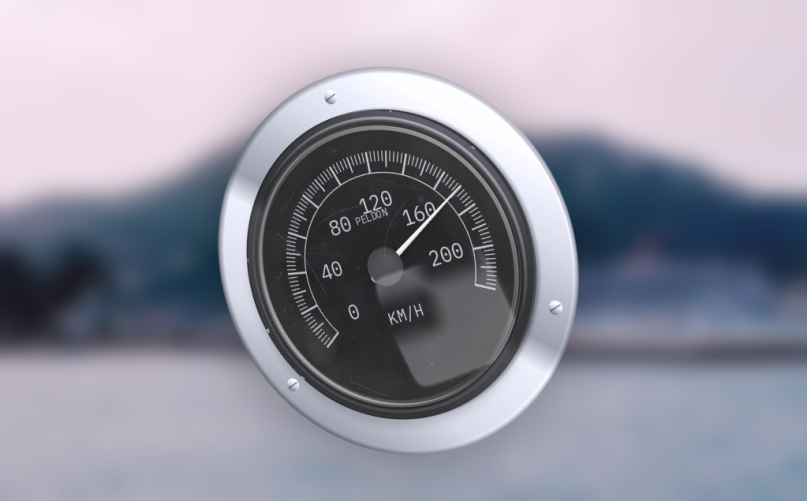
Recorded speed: 170km/h
